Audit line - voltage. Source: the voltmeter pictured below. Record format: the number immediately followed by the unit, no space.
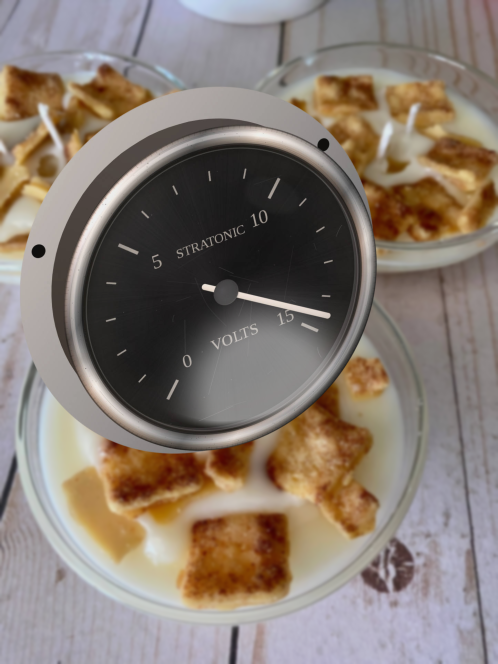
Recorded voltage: 14.5V
